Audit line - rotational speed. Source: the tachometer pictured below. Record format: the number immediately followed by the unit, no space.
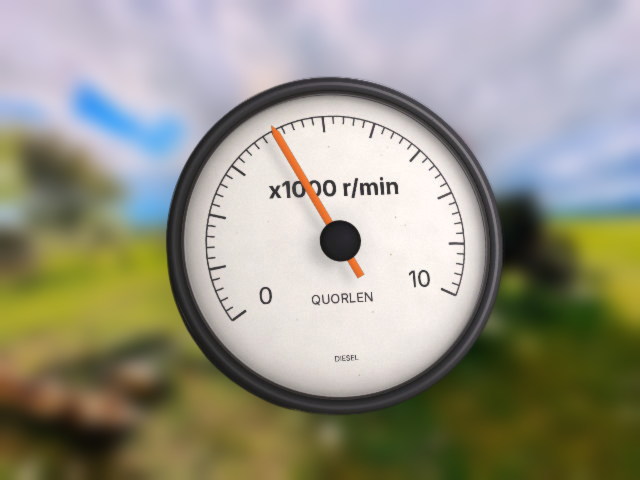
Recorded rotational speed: 4000rpm
